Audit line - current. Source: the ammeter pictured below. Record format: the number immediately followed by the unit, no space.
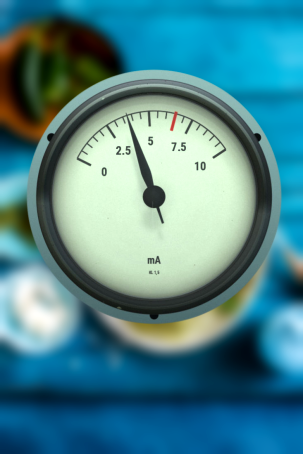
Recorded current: 3.75mA
